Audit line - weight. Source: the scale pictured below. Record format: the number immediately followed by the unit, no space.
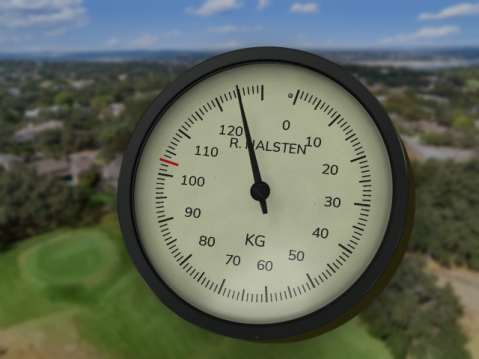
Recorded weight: 125kg
